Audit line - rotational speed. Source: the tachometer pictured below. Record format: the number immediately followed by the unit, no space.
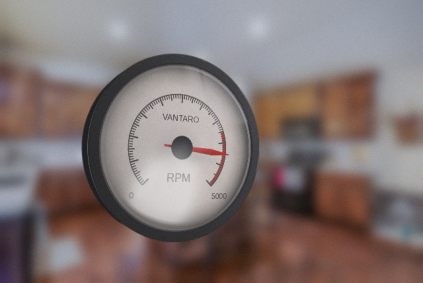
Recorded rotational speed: 4250rpm
